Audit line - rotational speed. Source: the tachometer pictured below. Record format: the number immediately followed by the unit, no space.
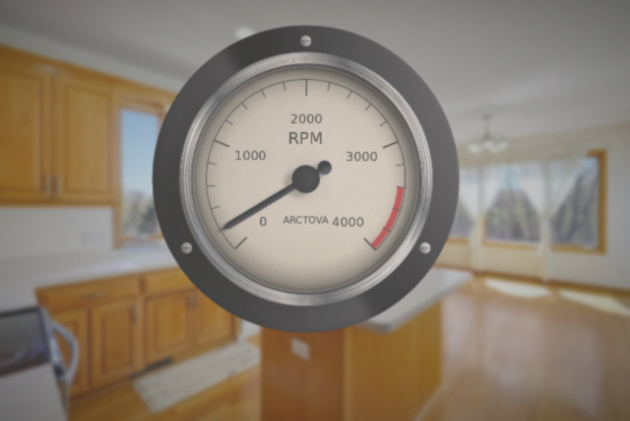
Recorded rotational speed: 200rpm
